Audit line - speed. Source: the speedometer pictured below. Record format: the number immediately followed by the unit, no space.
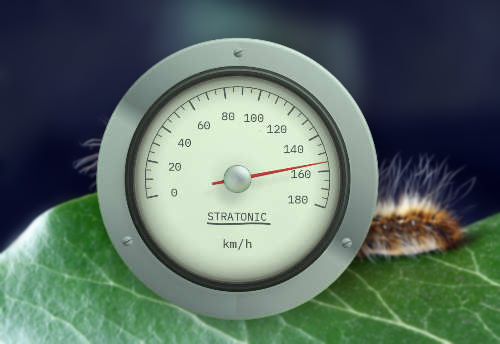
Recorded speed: 155km/h
